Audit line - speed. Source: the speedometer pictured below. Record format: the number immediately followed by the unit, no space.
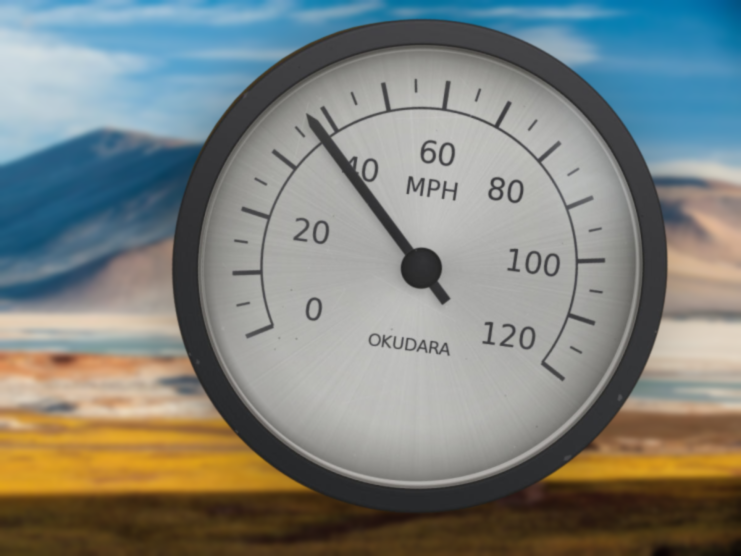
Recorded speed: 37.5mph
